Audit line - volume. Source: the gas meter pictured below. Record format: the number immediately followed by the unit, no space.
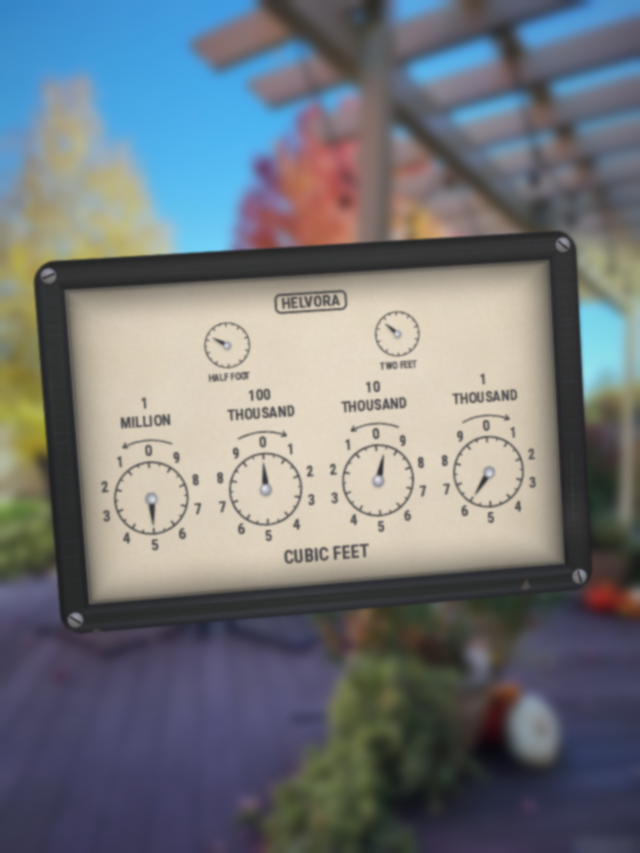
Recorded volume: 499600ft³
